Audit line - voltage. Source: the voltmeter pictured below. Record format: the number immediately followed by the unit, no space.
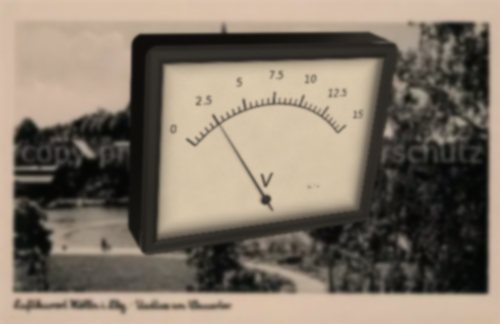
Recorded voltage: 2.5V
